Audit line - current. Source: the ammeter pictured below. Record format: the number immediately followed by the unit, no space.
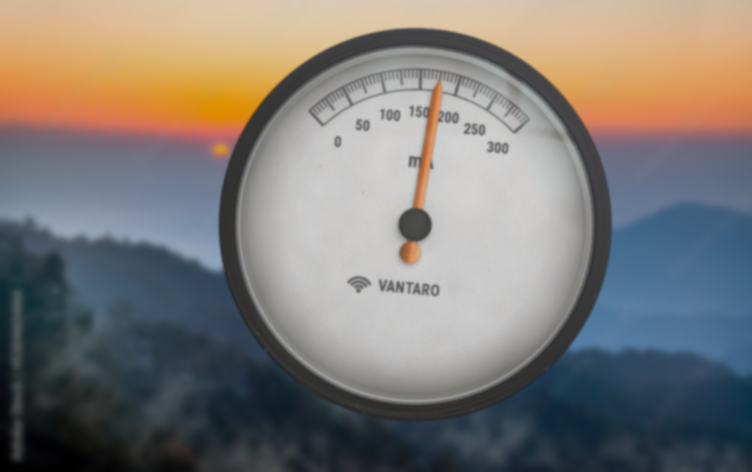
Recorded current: 175mA
